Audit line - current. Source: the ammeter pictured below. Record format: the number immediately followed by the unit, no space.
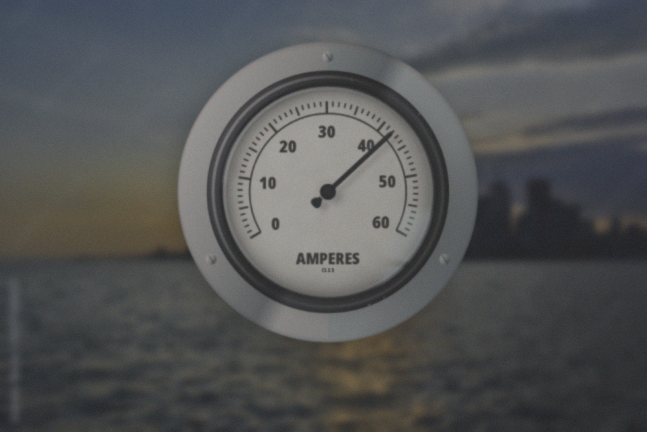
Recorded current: 42A
